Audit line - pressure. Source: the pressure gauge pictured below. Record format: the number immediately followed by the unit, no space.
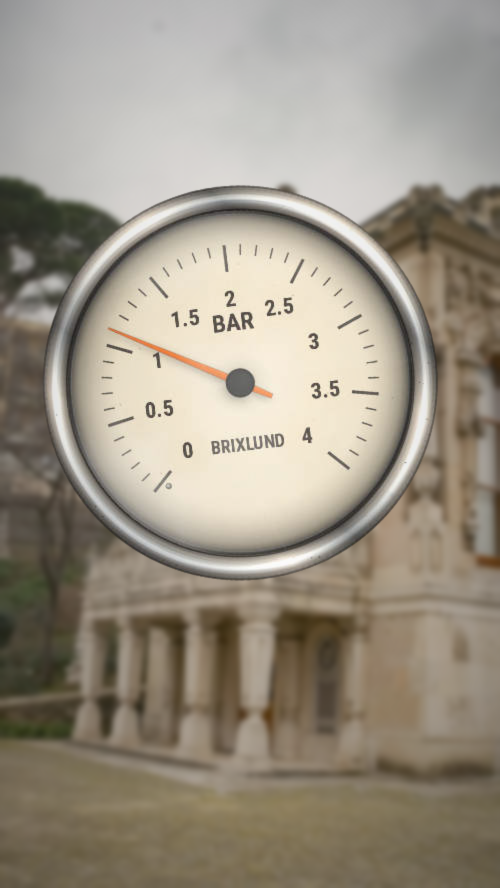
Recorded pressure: 1.1bar
